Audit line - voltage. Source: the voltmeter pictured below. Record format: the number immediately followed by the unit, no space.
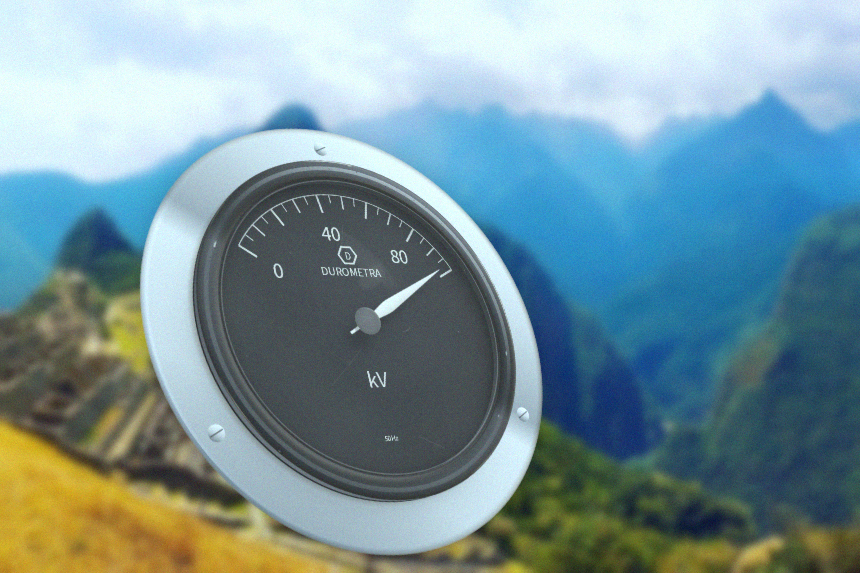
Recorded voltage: 97.5kV
